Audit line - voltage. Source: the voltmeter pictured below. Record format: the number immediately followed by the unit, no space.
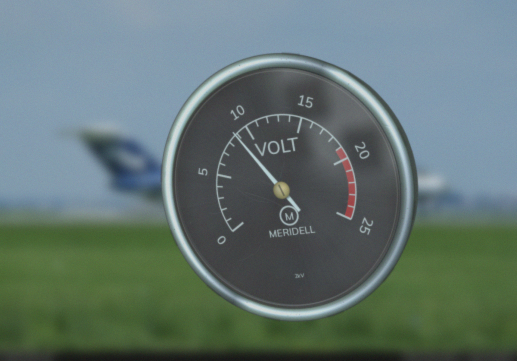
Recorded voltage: 9V
